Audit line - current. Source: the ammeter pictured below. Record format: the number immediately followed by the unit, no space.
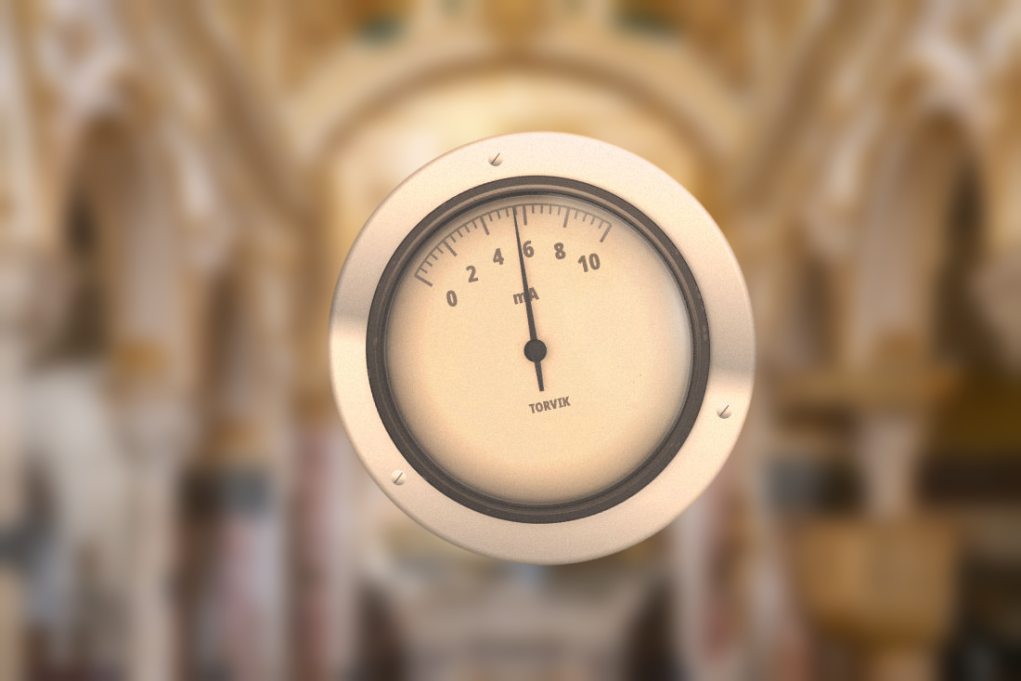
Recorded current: 5.6mA
